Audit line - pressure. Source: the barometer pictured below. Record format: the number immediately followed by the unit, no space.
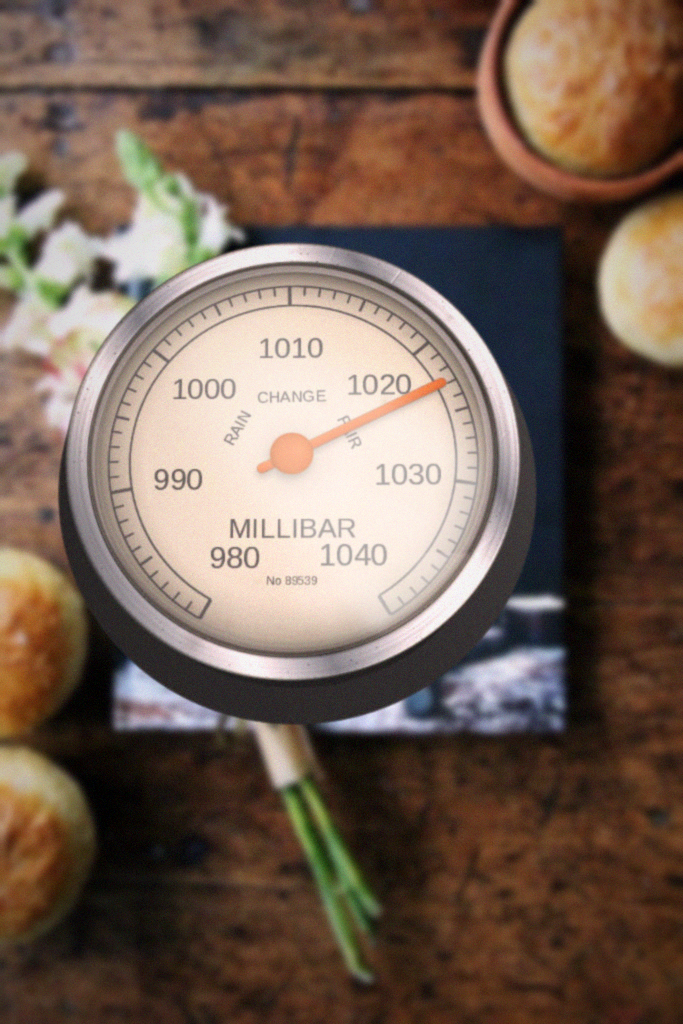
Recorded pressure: 1023mbar
